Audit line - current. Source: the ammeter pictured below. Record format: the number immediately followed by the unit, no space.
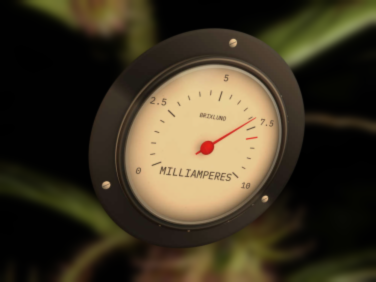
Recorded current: 7mA
